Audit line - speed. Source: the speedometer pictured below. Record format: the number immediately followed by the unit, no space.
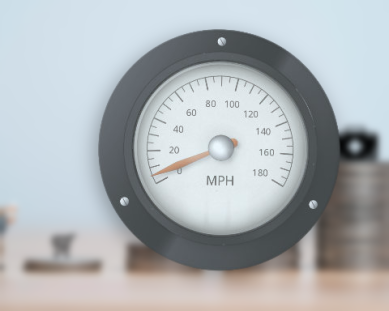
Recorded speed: 5mph
